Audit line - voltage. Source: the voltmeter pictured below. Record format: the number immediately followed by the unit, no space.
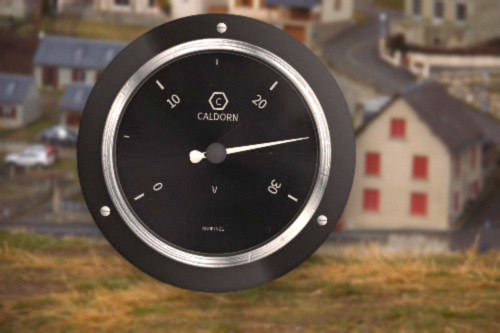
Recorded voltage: 25V
